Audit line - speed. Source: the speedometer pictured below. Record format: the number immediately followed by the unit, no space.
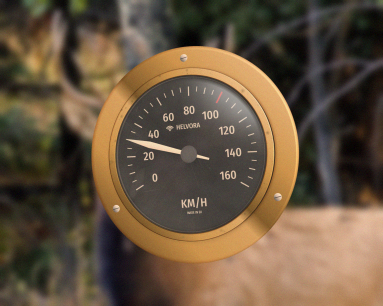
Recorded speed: 30km/h
